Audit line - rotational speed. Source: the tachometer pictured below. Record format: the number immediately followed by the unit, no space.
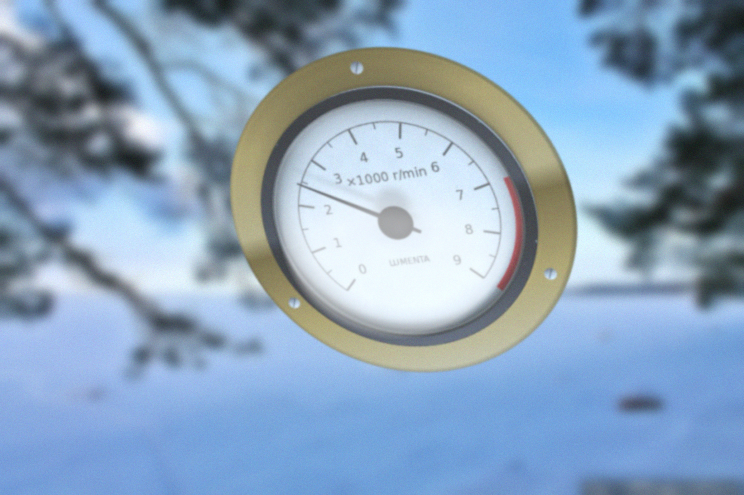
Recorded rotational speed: 2500rpm
